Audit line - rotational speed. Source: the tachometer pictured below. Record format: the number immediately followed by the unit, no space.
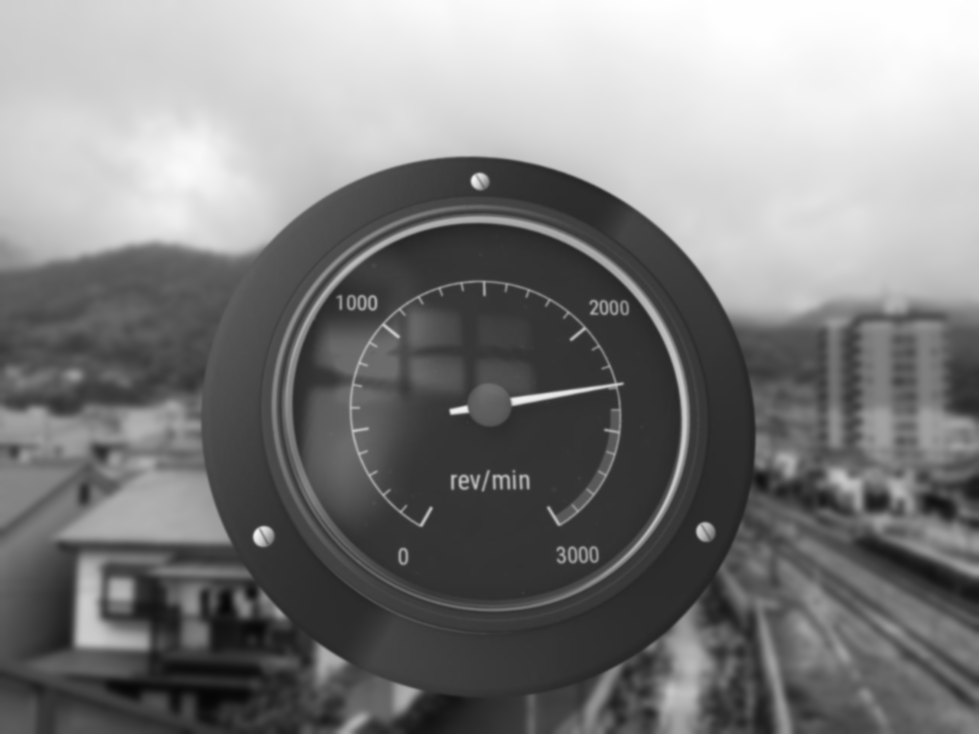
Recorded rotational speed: 2300rpm
